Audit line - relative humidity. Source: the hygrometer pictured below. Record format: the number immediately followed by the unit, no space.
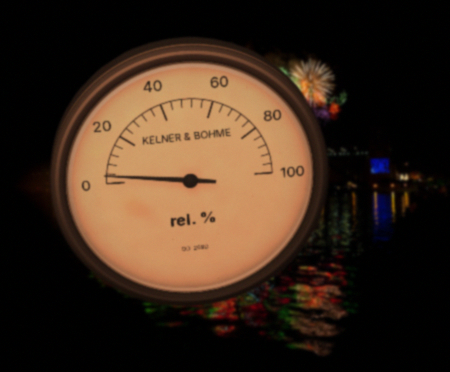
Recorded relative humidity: 4%
